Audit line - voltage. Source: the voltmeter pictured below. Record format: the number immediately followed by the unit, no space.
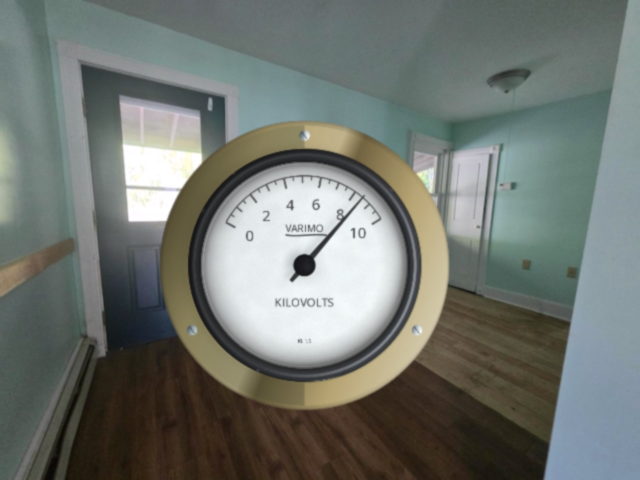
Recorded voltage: 8.5kV
